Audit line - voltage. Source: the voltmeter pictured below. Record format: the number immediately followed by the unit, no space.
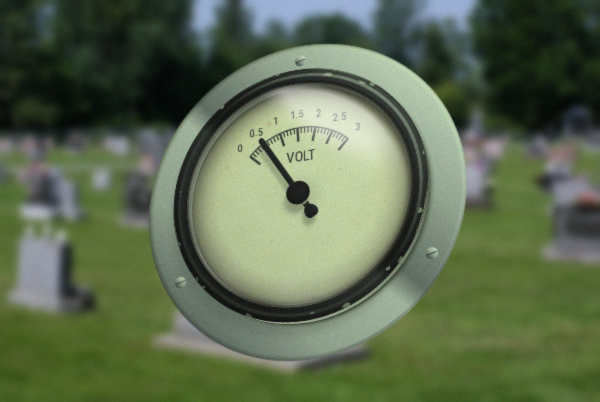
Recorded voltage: 0.5V
